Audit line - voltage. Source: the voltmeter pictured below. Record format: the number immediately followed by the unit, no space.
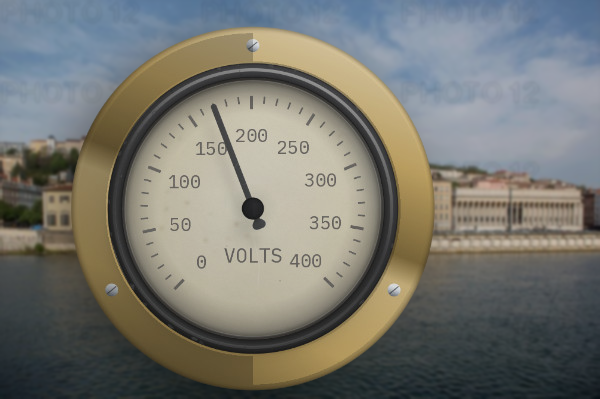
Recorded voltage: 170V
